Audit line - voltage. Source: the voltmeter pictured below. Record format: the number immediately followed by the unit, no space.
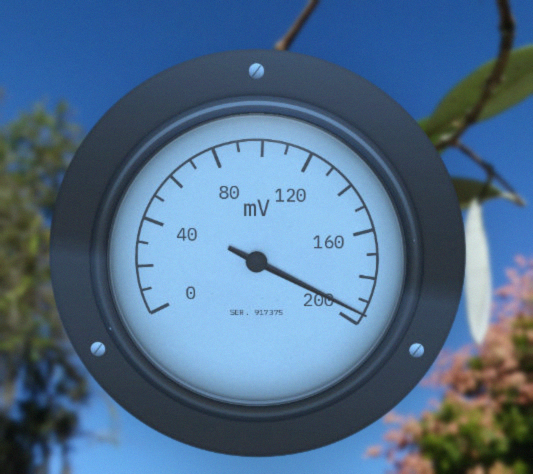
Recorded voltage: 195mV
